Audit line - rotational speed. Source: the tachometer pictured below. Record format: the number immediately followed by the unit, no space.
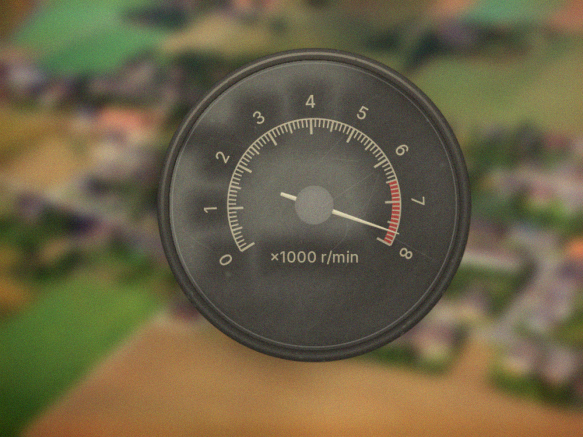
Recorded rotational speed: 7700rpm
